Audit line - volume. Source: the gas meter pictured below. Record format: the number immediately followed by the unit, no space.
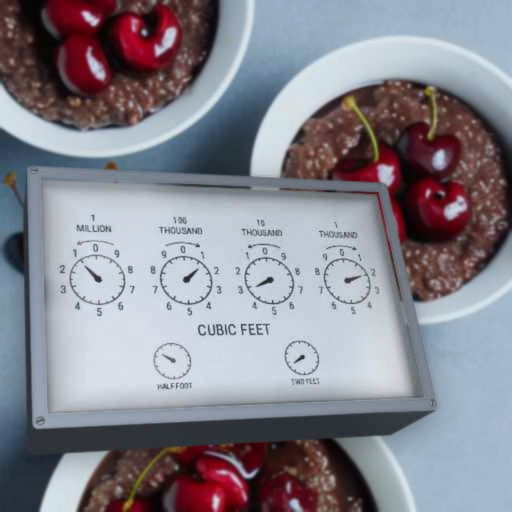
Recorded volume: 113200ft³
